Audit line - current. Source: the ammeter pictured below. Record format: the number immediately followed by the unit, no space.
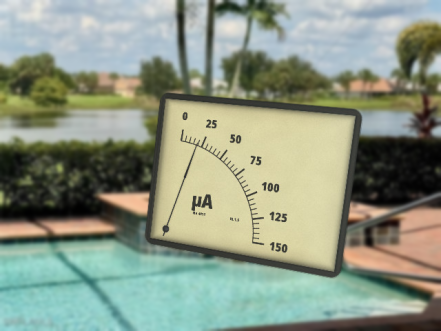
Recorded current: 20µA
